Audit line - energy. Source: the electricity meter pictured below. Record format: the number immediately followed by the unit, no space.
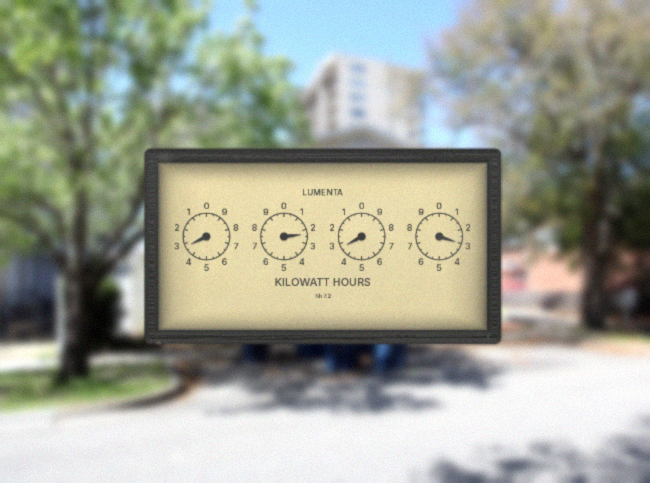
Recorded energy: 3233kWh
